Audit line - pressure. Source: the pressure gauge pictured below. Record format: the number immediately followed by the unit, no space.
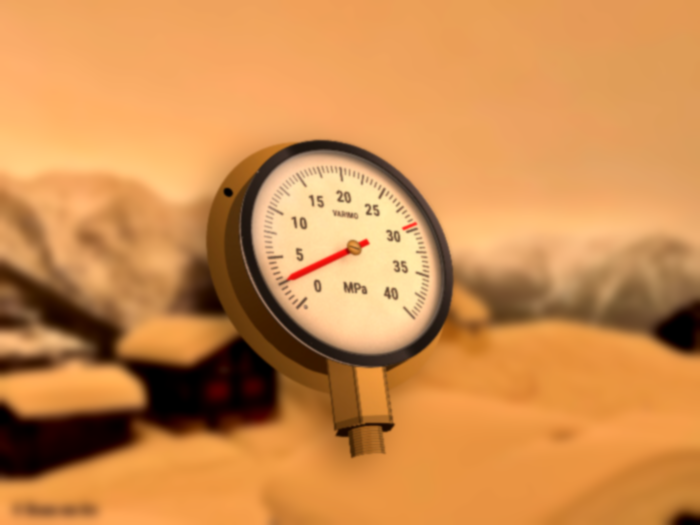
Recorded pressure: 2.5MPa
